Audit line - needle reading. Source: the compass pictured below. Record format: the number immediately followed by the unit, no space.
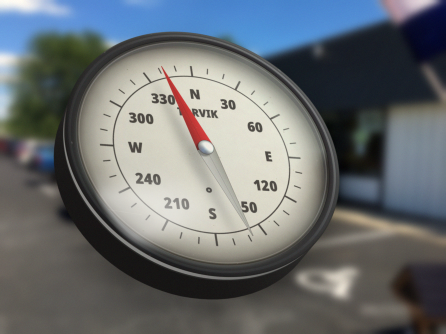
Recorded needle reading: 340°
